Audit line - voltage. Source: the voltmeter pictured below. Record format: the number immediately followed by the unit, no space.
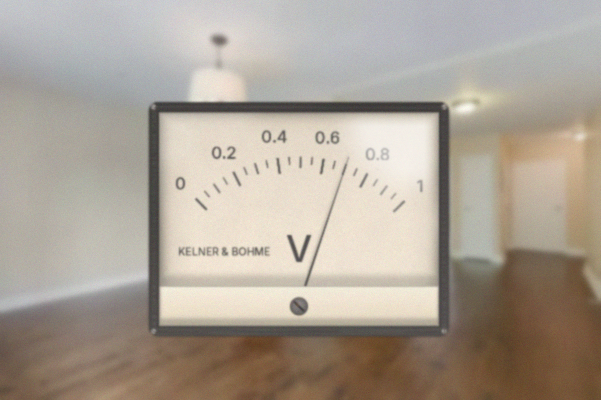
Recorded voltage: 0.7V
